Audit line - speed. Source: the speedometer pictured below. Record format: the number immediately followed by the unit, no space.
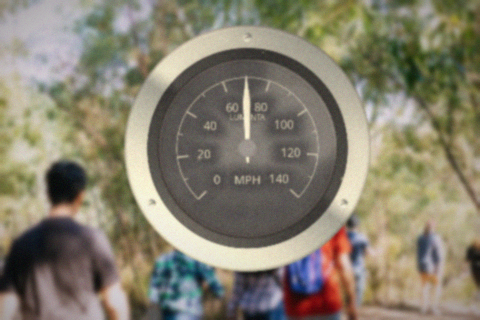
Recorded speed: 70mph
